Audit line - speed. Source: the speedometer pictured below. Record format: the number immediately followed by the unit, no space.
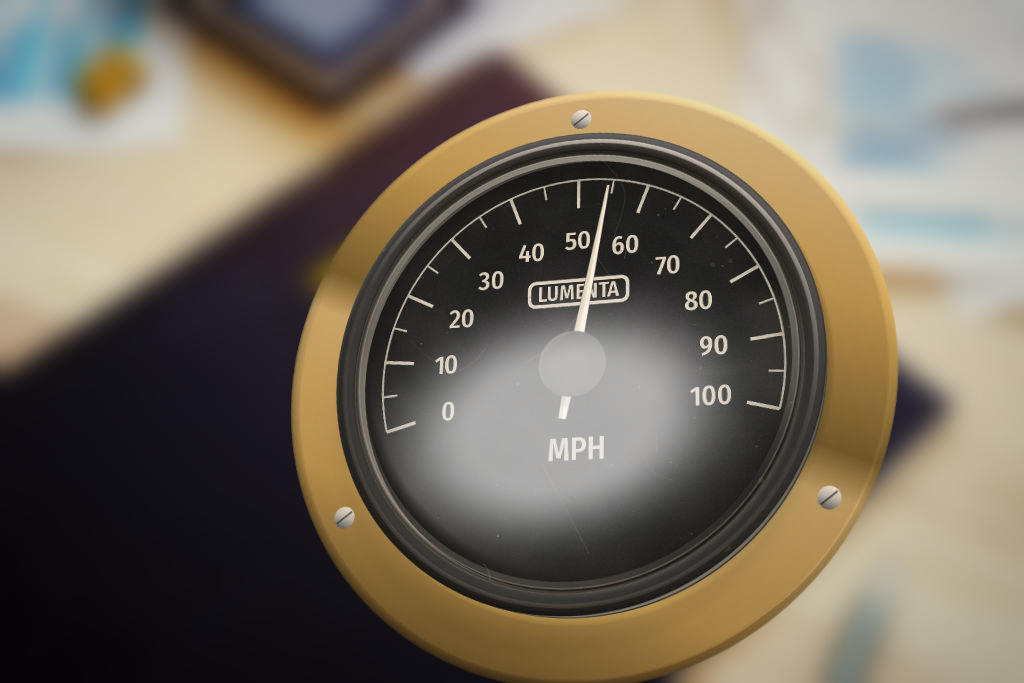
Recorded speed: 55mph
